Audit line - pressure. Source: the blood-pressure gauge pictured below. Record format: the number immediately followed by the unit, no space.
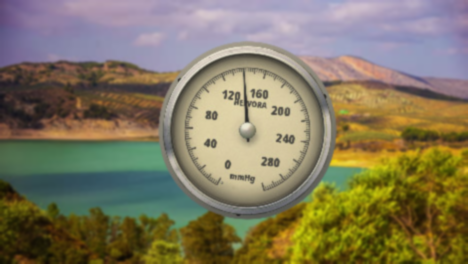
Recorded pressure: 140mmHg
